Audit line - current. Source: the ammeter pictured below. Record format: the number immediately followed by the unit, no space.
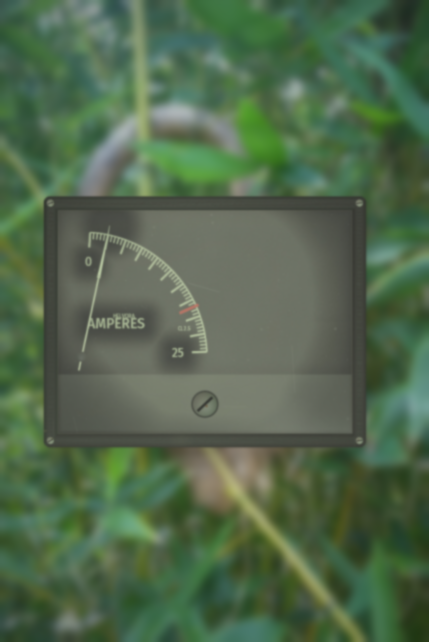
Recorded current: 2.5A
